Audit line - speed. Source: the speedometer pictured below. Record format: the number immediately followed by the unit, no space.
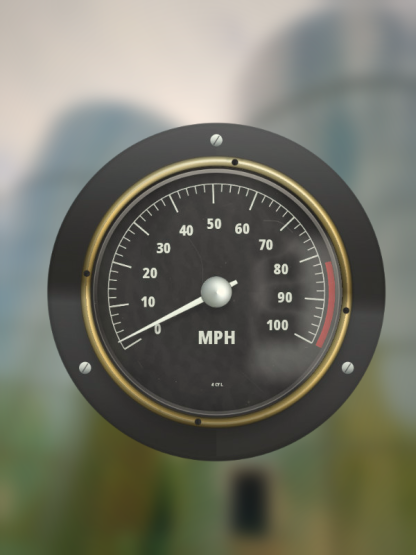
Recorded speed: 2mph
